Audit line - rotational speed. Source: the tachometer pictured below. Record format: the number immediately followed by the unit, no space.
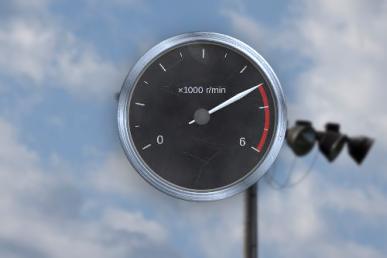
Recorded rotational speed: 4500rpm
